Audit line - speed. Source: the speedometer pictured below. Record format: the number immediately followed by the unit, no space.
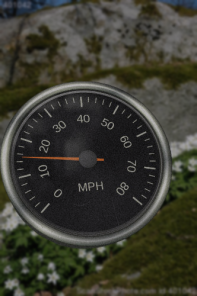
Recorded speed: 15mph
